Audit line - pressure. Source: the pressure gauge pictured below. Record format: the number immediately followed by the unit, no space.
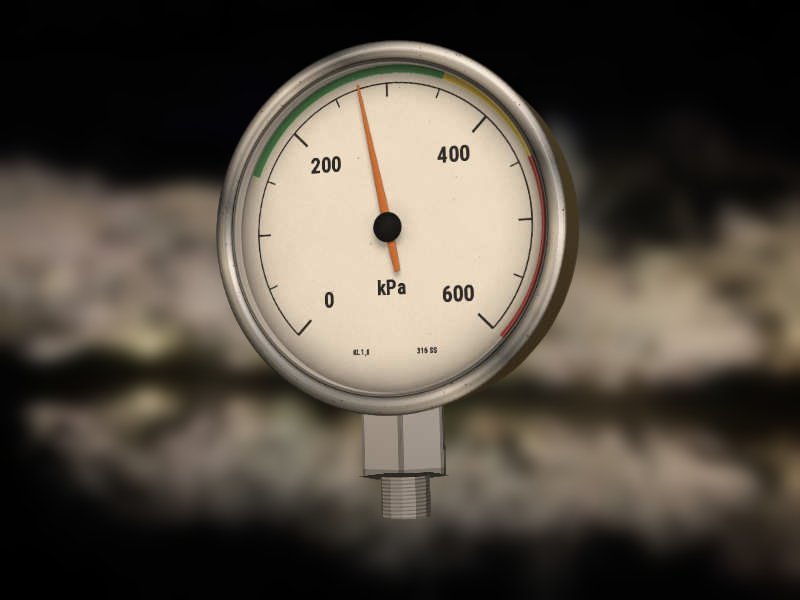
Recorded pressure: 275kPa
